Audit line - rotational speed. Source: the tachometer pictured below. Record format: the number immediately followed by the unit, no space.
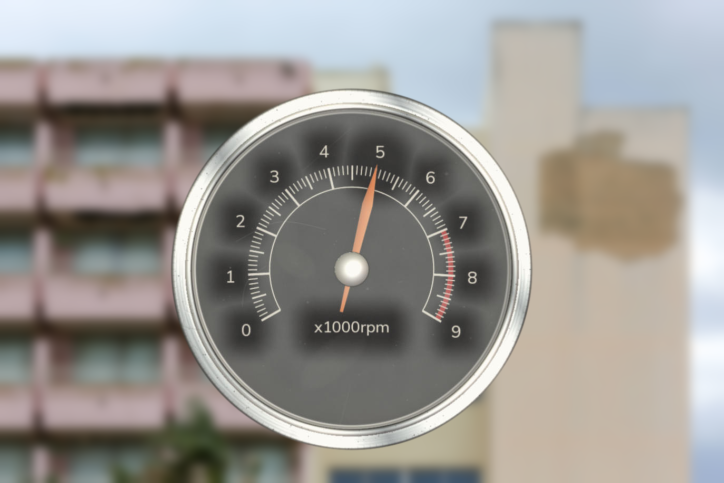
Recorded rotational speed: 5000rpm
